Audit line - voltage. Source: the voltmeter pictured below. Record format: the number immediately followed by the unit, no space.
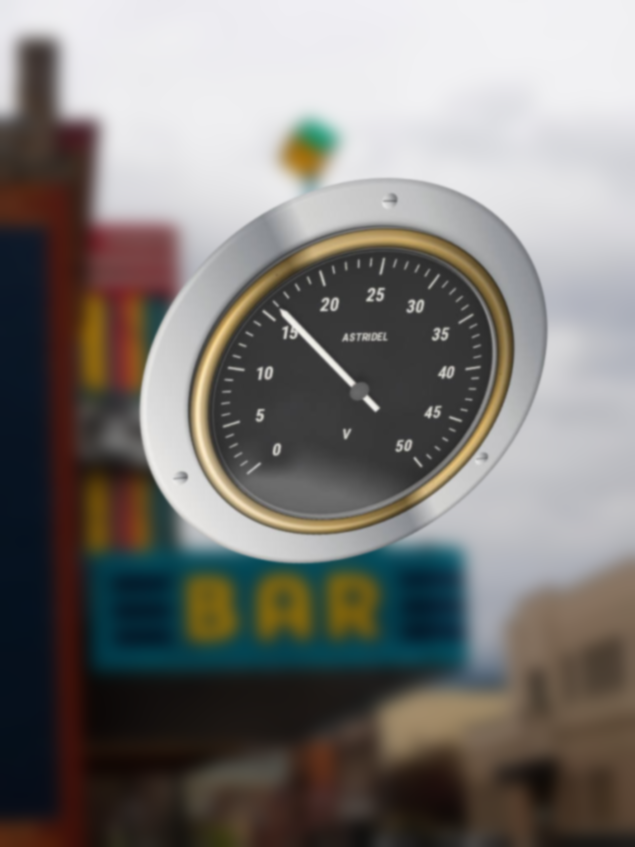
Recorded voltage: 16V
